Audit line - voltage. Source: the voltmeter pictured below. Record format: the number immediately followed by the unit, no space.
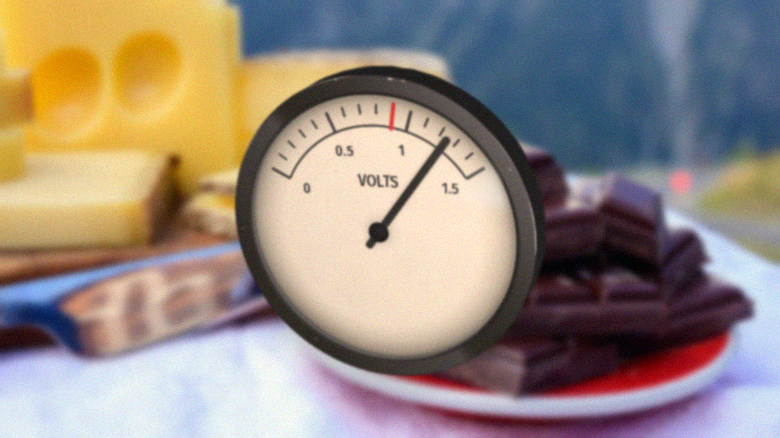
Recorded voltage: 1.25V
